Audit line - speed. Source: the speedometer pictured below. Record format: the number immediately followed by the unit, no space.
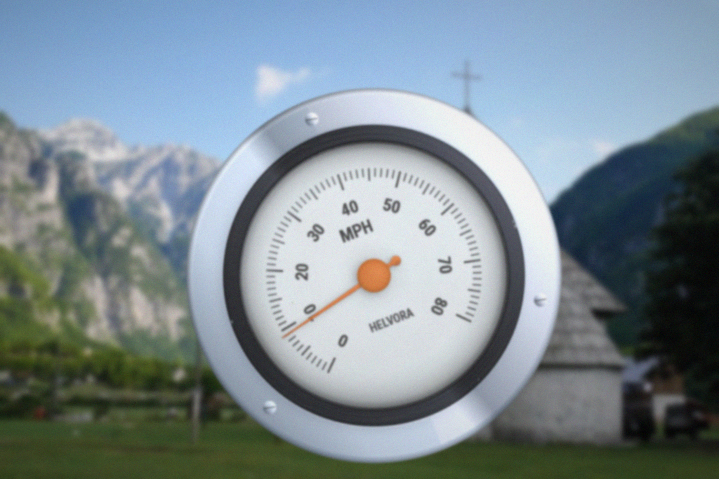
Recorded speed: 9mph
